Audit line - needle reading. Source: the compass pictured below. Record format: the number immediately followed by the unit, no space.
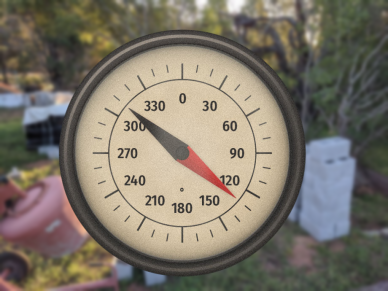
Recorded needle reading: 130°
